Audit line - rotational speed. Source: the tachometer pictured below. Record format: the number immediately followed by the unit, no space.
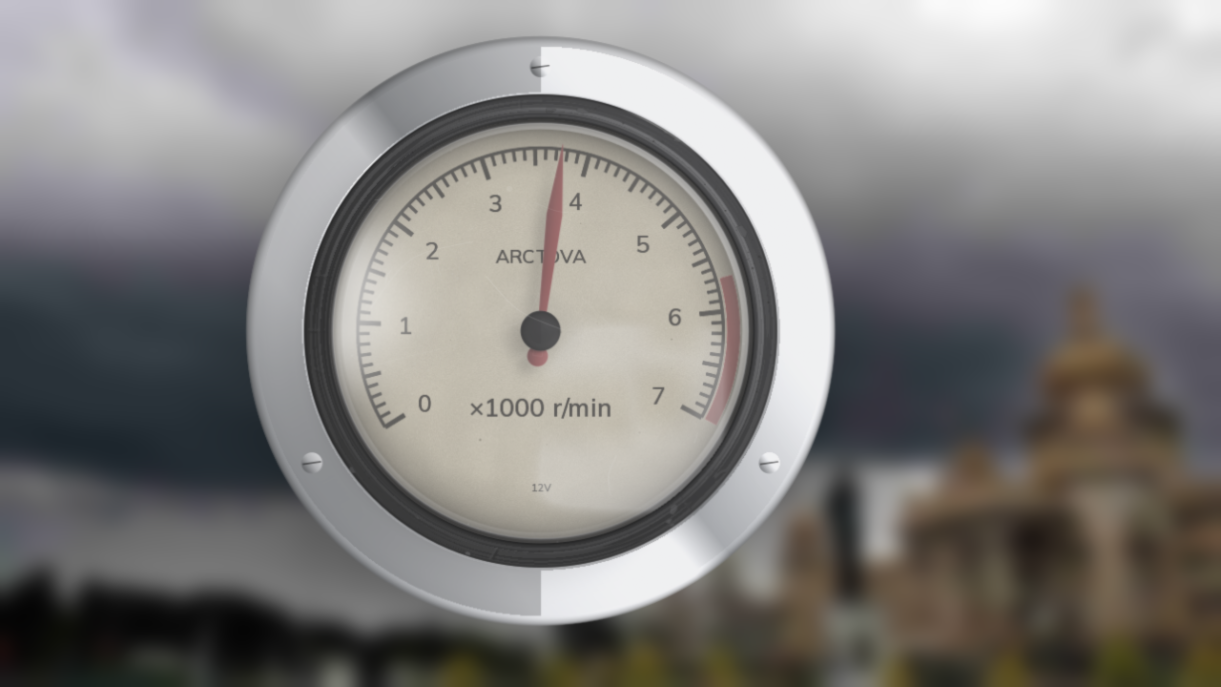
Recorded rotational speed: 3750rpm
